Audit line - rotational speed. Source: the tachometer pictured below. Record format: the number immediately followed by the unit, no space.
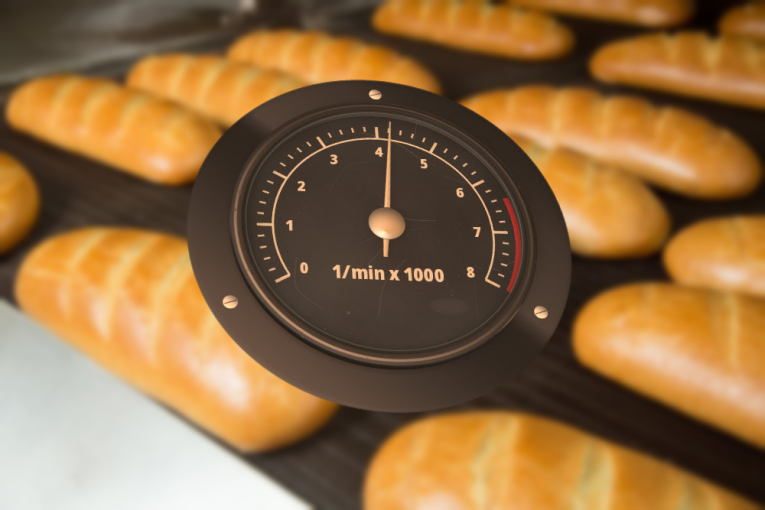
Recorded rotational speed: 4200rpm
